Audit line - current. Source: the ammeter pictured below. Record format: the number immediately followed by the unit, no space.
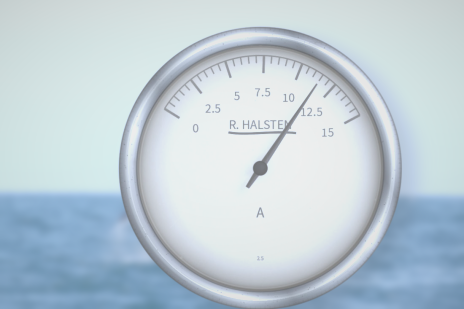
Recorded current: 11.5A
